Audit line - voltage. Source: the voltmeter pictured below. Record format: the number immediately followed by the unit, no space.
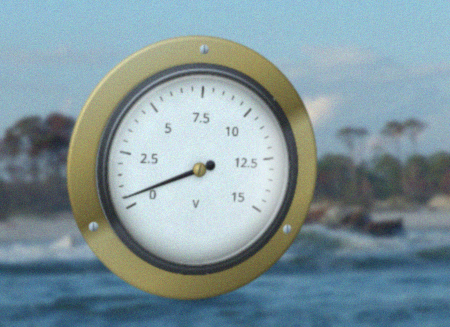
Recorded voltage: 0.5V
